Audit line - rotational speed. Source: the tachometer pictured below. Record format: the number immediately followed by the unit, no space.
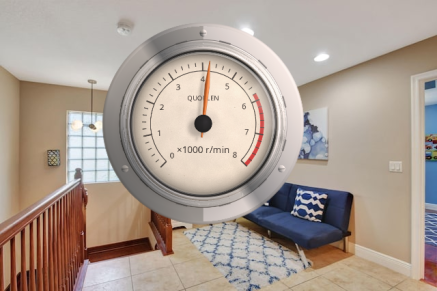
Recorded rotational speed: 4200rpm
